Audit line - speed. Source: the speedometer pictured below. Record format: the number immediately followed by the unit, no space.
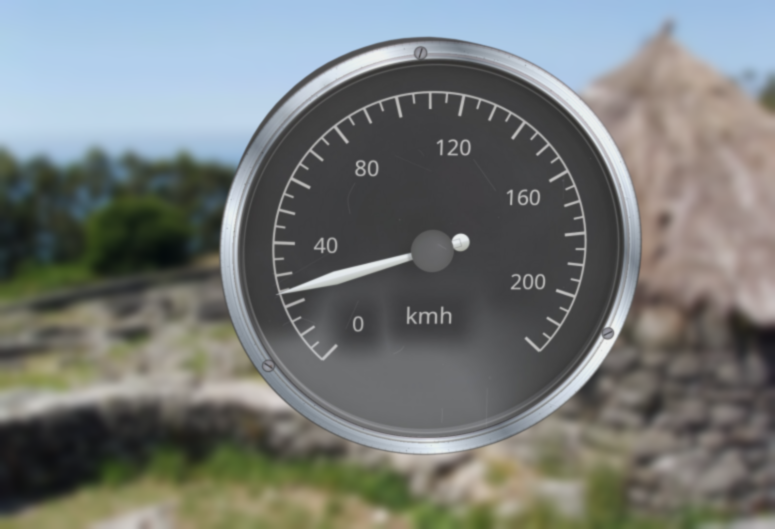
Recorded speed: 25km/h
